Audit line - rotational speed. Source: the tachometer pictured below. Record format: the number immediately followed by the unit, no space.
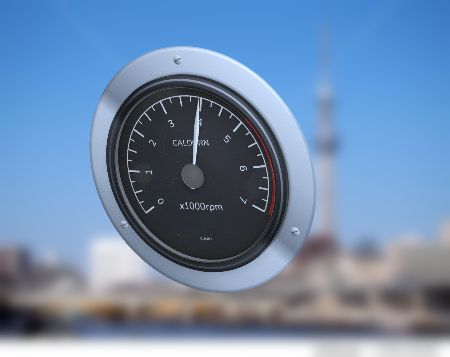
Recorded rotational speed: 4000rpm
